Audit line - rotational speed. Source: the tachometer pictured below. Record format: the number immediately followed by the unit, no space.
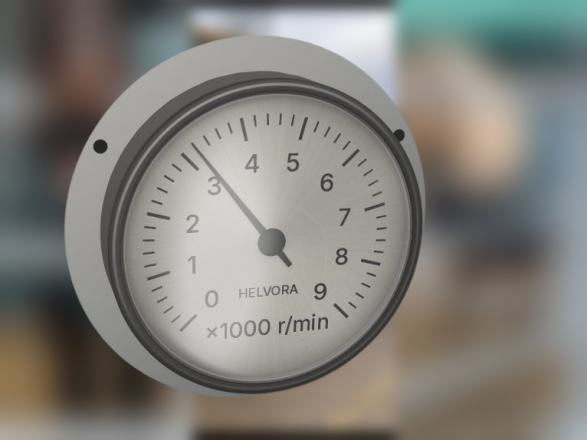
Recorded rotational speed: 3200rpm
